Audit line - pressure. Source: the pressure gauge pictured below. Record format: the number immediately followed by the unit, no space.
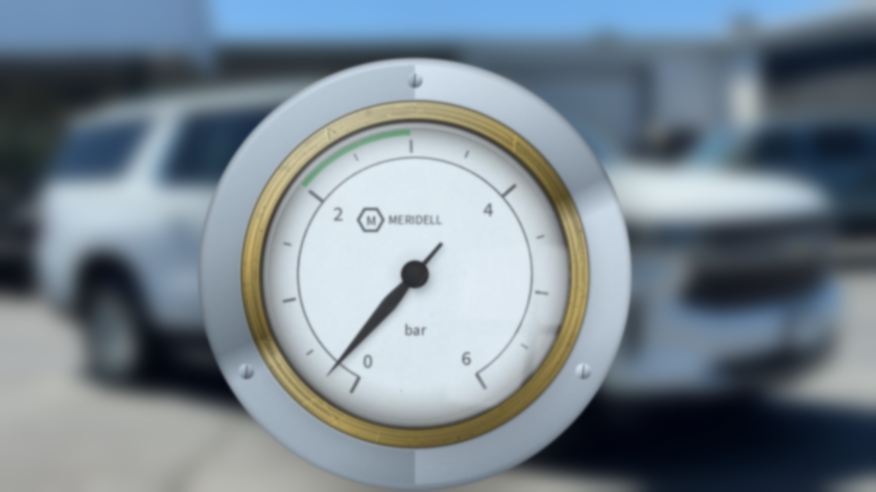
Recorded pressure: 0.25bar
